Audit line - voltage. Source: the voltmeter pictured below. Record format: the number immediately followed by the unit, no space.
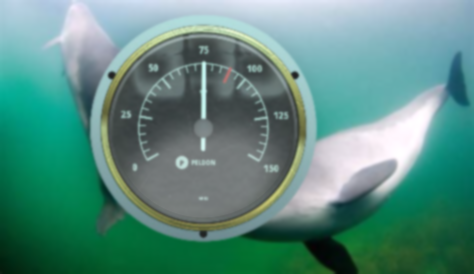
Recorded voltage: 75V
